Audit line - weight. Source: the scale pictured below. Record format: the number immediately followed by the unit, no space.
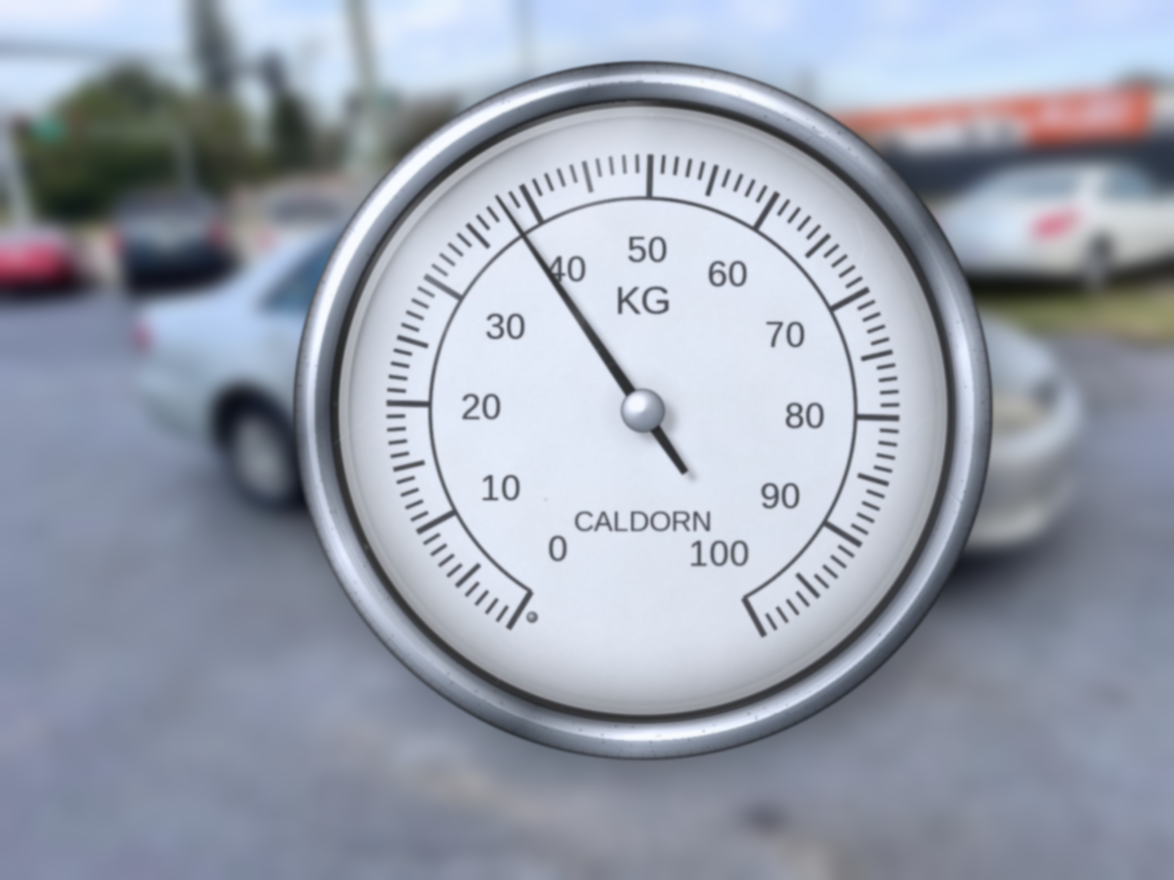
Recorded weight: 38kg
